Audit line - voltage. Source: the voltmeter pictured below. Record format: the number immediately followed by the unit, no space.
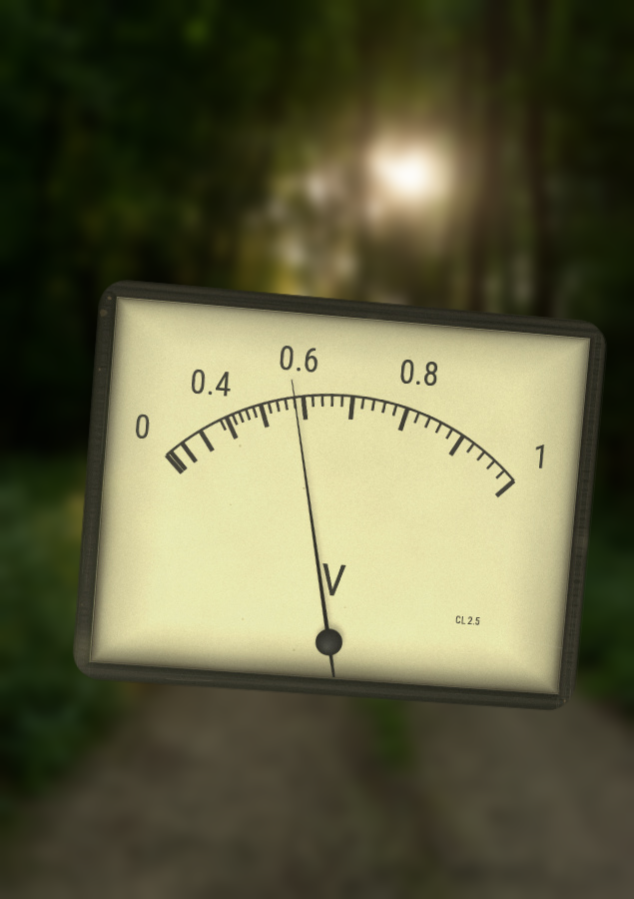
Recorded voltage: 0.58V
